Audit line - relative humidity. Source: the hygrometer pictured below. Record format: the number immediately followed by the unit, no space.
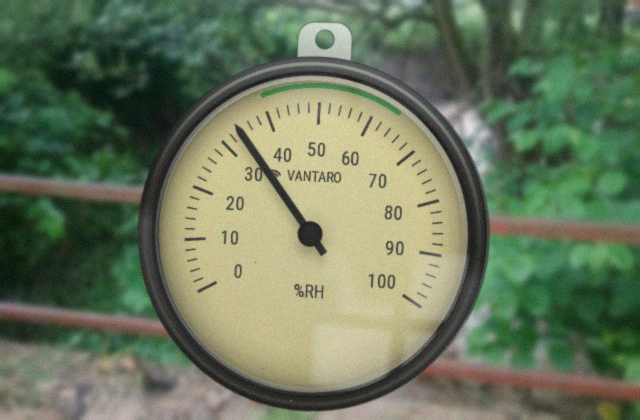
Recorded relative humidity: 34%
